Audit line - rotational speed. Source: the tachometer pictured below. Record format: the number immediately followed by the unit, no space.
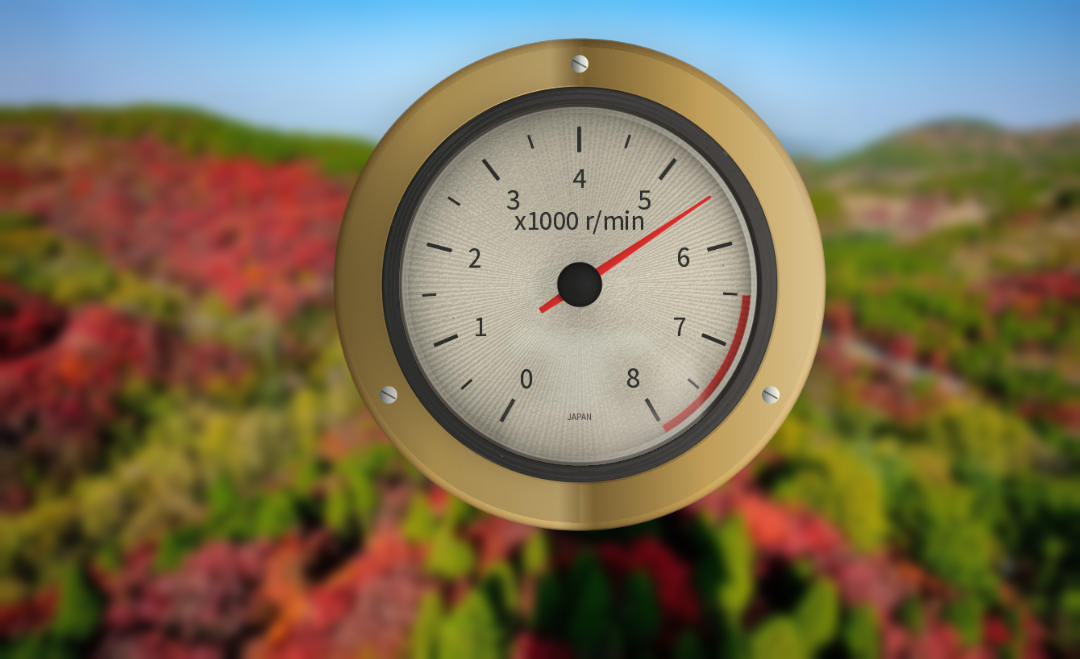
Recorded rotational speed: 5500rpm
